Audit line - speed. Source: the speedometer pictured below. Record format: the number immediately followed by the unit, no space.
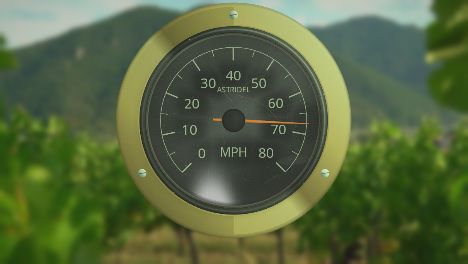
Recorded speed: 67.5mph
